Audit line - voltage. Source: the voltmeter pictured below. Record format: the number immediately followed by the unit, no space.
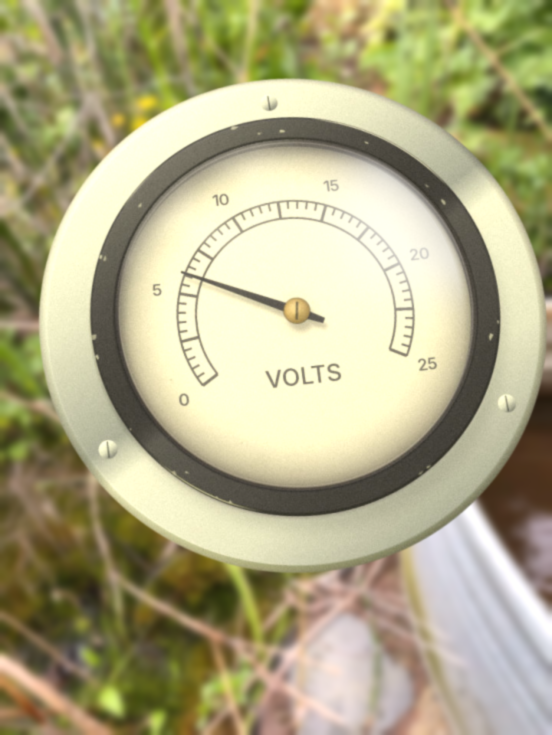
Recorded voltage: 6V
